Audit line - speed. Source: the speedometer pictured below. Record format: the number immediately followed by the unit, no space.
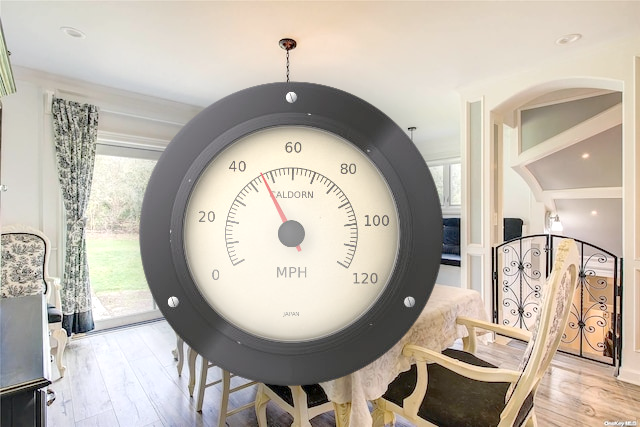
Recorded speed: 46mph
